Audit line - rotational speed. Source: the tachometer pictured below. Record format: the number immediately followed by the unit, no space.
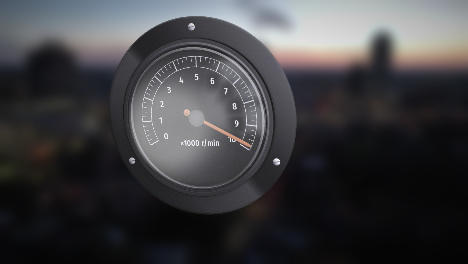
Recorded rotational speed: 9800rpm
